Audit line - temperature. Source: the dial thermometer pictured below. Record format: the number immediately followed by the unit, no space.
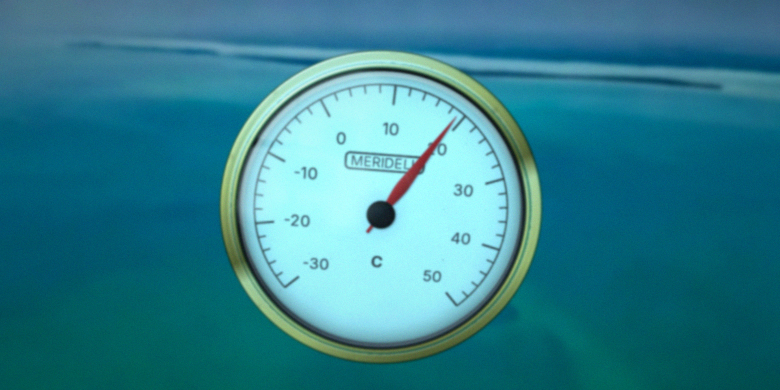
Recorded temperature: 19°C
